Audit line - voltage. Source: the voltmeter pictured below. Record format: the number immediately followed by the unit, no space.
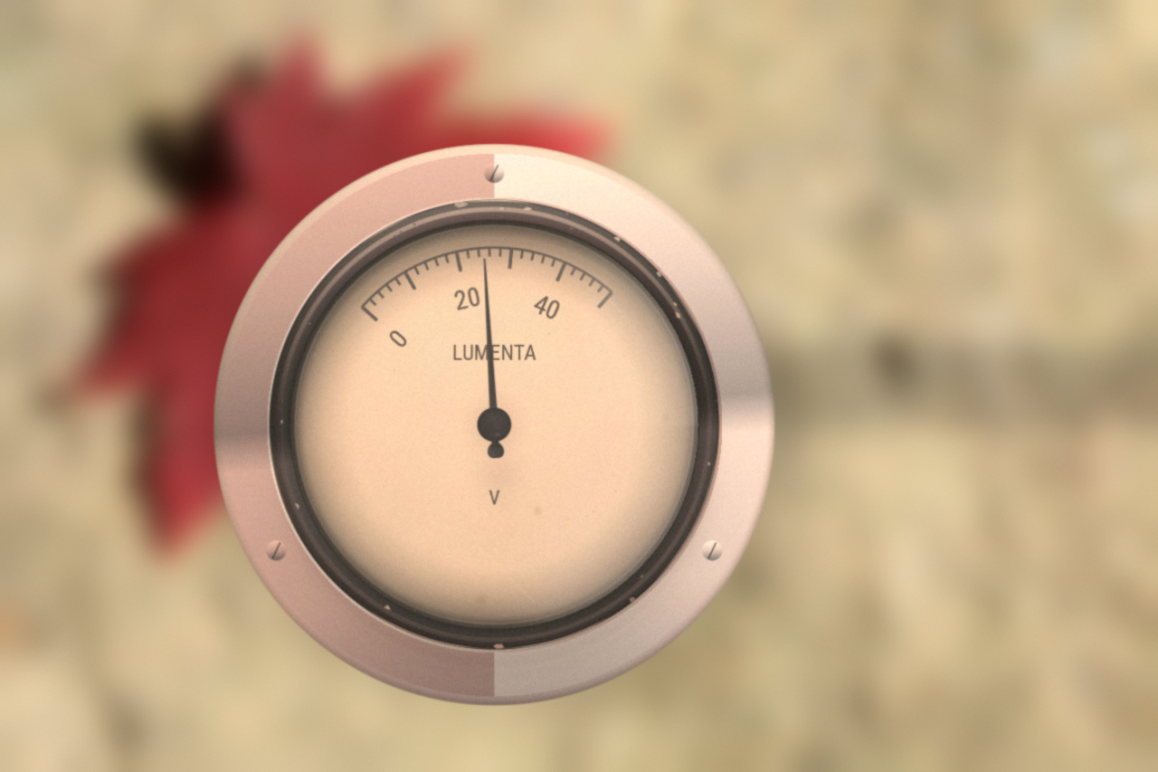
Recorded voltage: 25V
